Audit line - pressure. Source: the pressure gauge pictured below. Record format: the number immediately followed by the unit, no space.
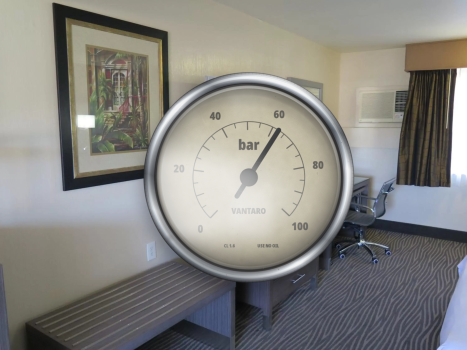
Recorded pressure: 62.5bar
